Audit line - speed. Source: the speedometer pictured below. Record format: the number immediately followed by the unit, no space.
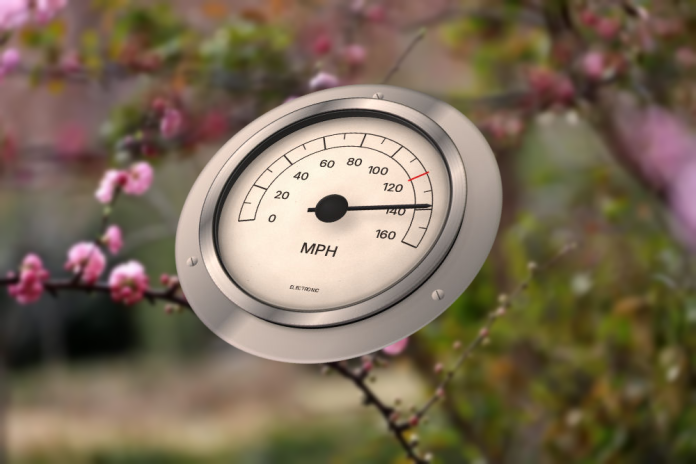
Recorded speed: 140mph
